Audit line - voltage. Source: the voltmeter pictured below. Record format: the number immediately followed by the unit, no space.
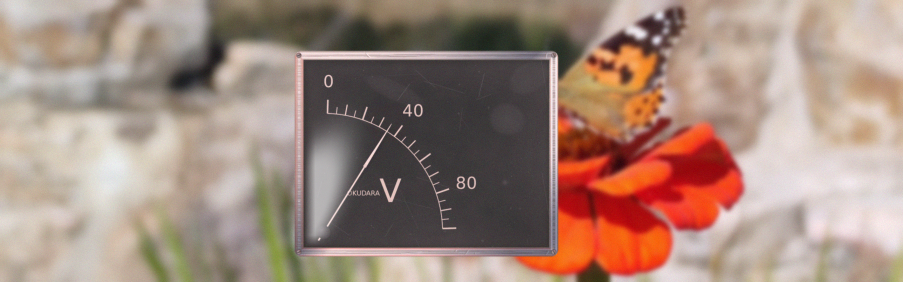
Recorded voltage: 35V
